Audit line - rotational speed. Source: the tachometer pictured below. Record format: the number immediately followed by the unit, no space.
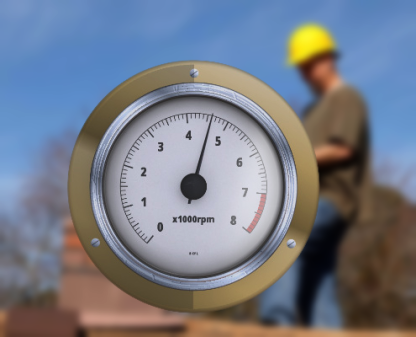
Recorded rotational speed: 4600rpm
